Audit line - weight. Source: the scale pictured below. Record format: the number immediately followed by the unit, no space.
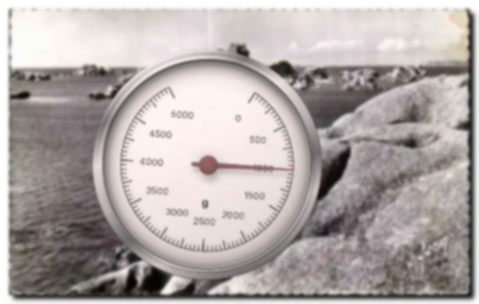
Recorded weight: 1000g
